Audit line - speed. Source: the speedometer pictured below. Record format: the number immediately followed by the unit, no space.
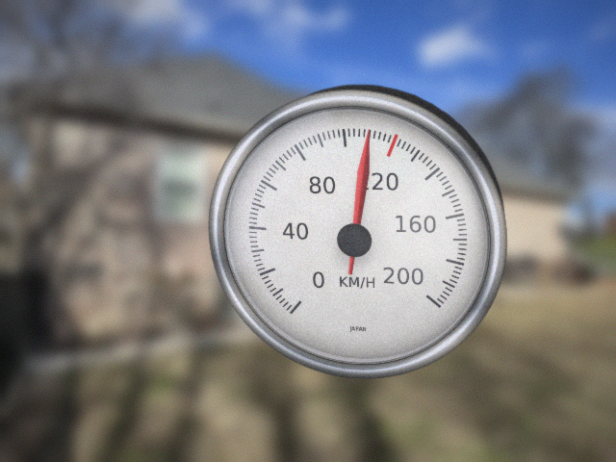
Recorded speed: 110km/h
